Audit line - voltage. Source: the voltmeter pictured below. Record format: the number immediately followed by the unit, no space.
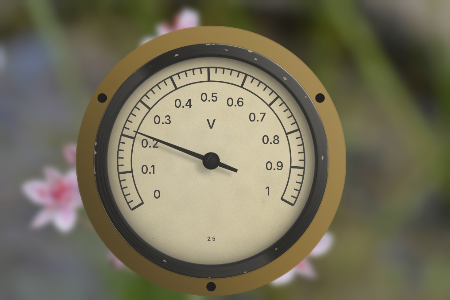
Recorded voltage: 0.22V
